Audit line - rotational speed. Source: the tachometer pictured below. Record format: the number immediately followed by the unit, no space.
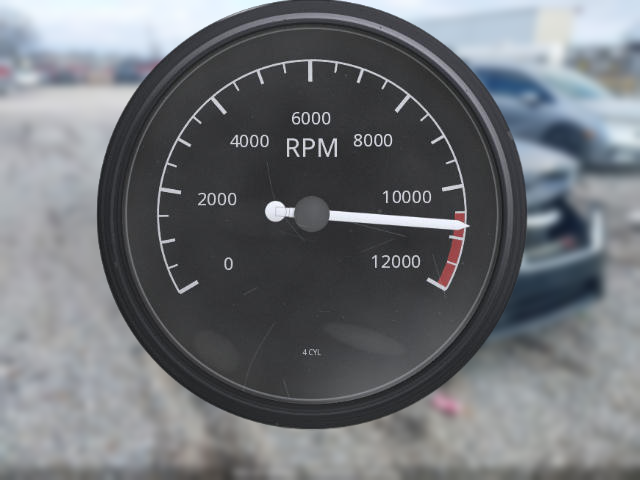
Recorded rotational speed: 10750rpm
